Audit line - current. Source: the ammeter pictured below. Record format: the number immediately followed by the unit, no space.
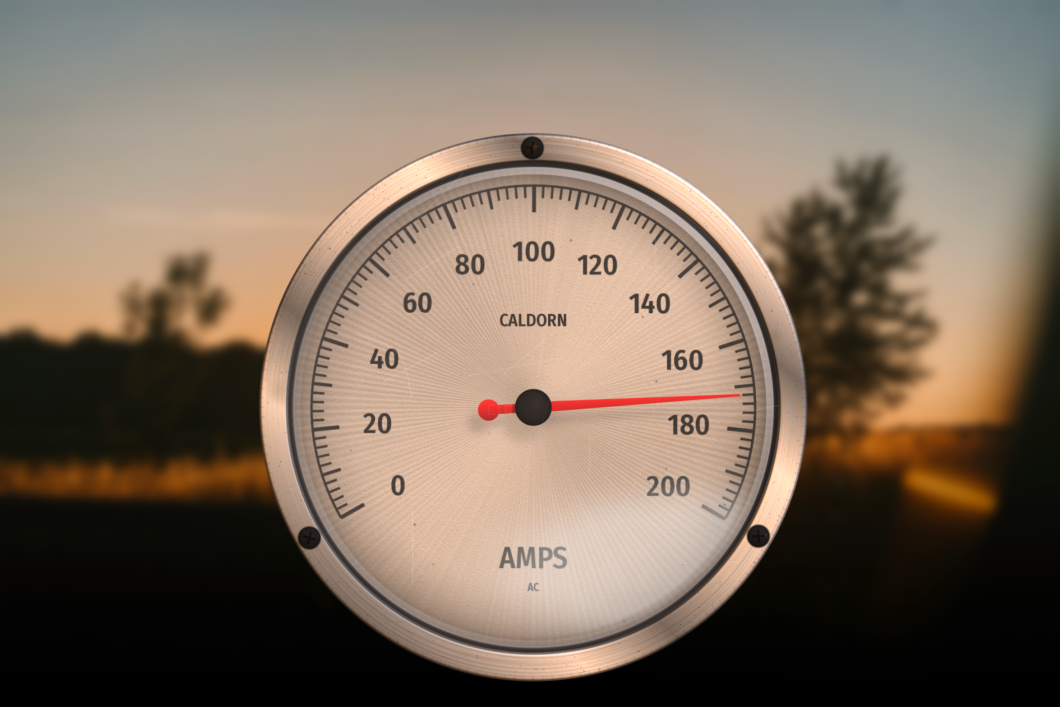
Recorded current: 172A
